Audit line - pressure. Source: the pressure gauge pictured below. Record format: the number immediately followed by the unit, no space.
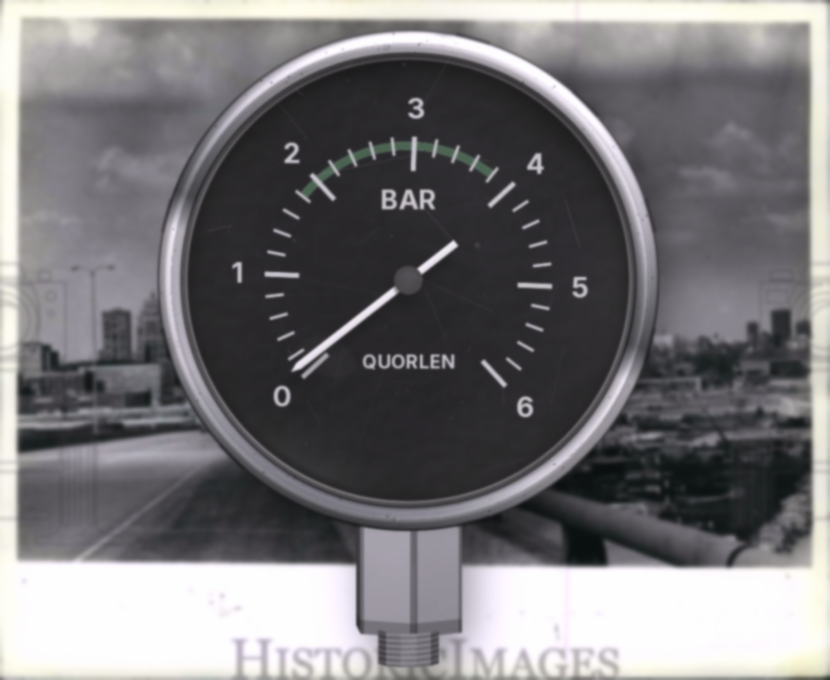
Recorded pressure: 0.1bar
